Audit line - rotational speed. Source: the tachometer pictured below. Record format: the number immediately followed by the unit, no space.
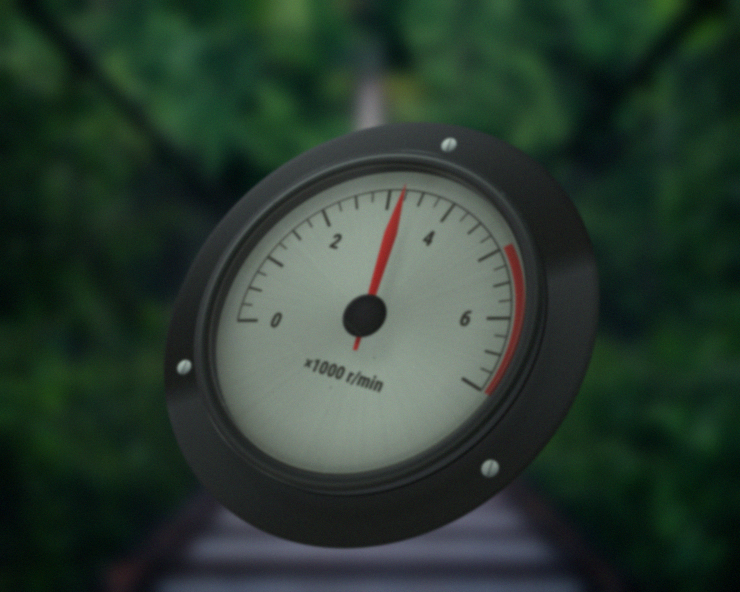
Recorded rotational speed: 3250rpm
